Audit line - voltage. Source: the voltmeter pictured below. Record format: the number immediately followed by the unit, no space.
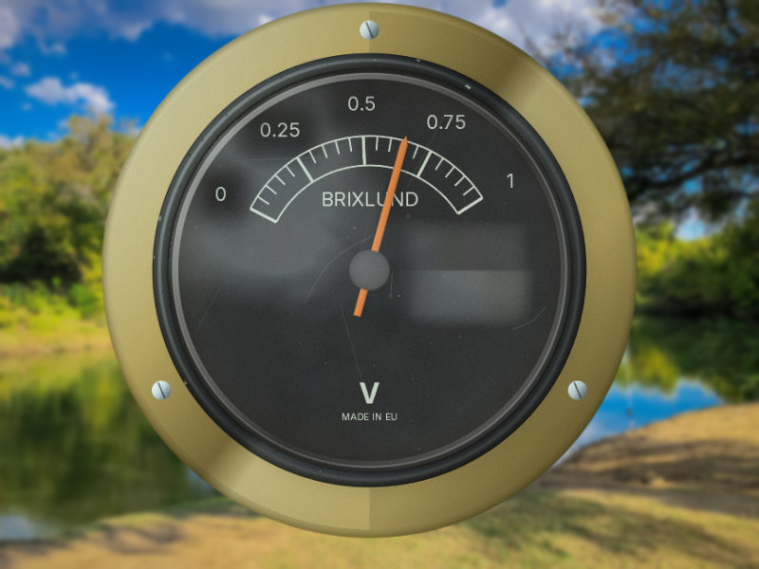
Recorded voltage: 0.65V
